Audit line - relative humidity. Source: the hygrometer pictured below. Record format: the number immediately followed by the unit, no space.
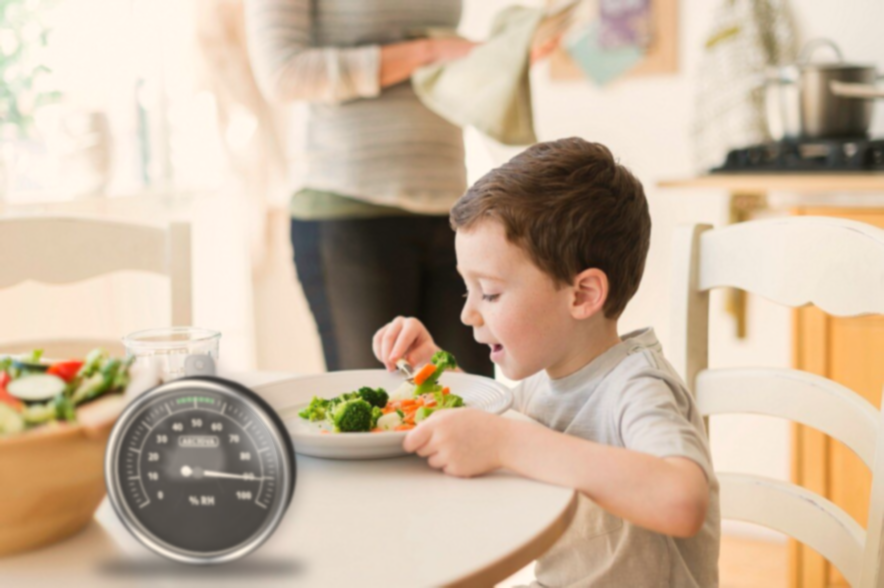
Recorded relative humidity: 90%
